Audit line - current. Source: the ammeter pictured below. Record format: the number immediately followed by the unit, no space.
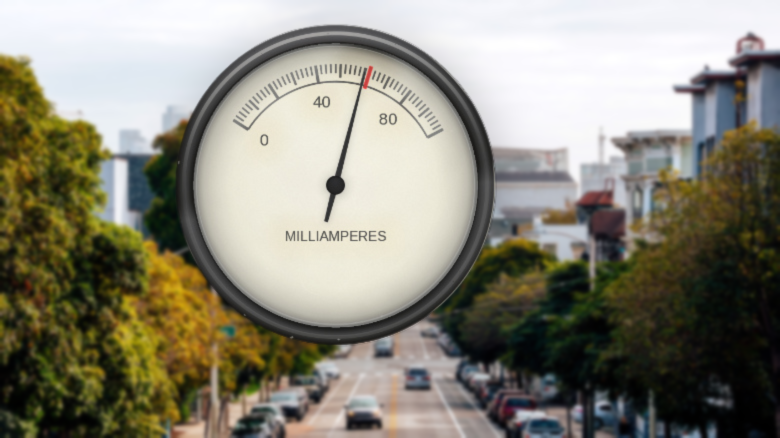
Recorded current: 60mA
